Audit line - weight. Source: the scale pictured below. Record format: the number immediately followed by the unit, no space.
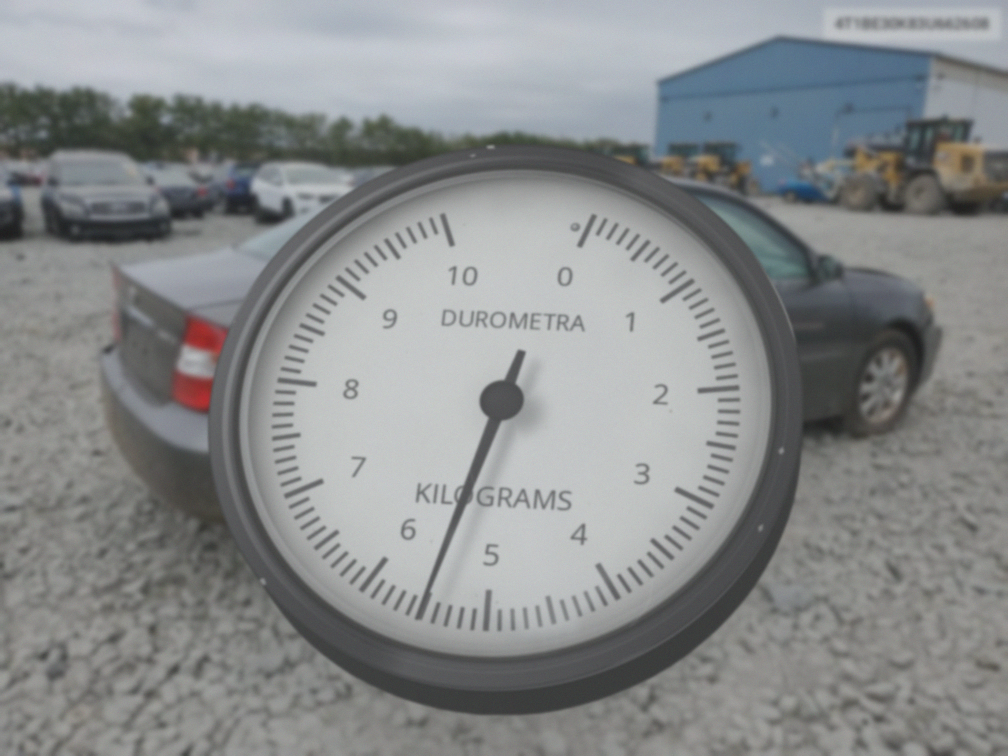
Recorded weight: 5.5kg
